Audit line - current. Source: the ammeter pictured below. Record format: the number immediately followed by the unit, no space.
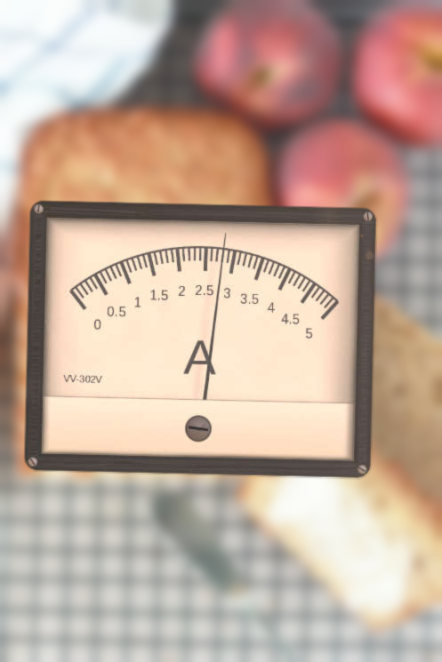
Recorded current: 2.8A
